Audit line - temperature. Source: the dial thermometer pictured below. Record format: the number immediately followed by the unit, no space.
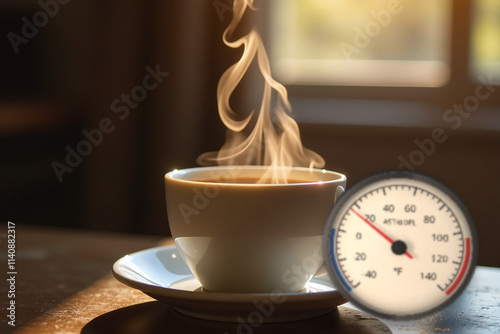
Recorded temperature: 16°F
